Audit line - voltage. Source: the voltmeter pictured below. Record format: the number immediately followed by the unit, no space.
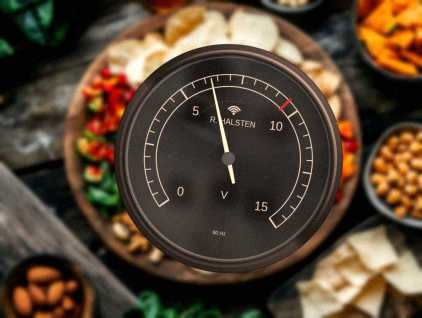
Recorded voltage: 6.25V
